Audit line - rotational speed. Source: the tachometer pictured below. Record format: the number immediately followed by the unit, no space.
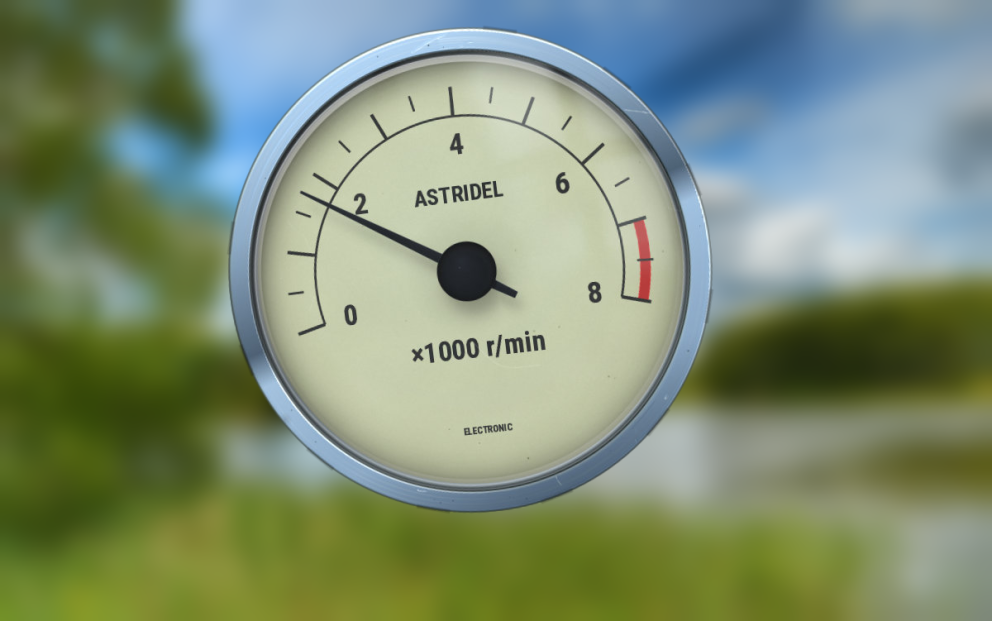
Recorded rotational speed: 1750rpm
